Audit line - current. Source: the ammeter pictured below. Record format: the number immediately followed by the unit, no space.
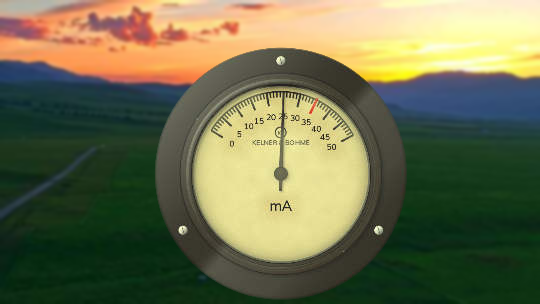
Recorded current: 25mA
